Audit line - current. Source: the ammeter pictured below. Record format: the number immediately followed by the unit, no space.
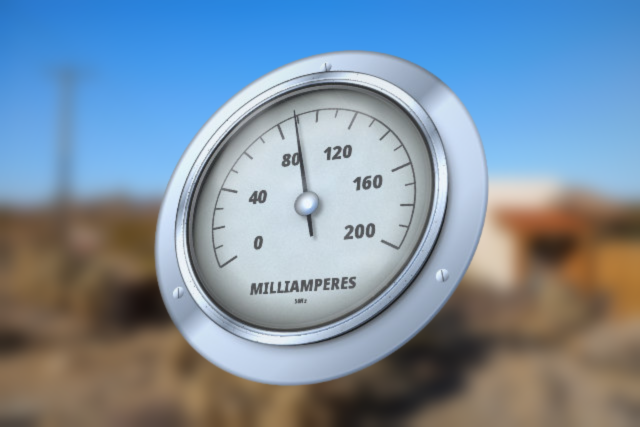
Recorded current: 90mA
